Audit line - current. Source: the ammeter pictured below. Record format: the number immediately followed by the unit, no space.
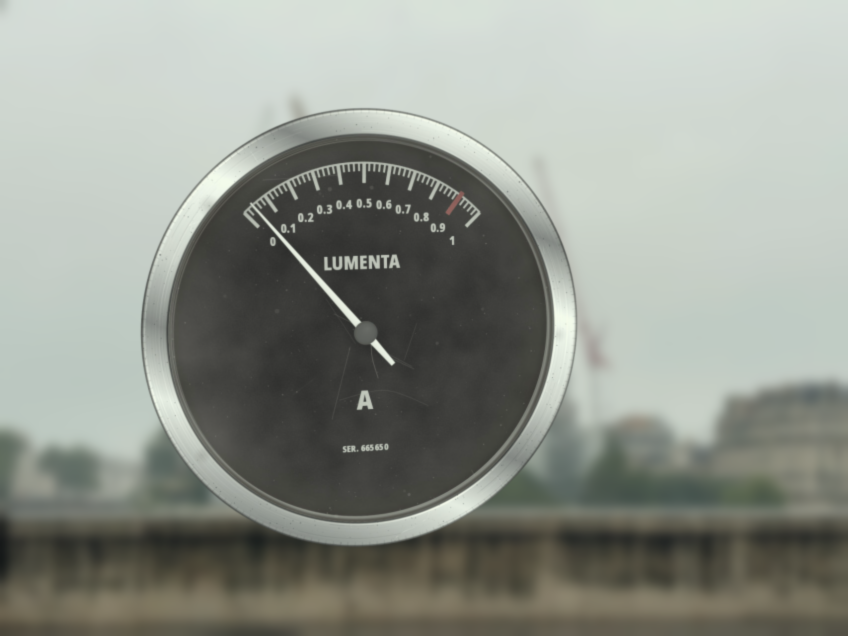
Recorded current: 0.04A
